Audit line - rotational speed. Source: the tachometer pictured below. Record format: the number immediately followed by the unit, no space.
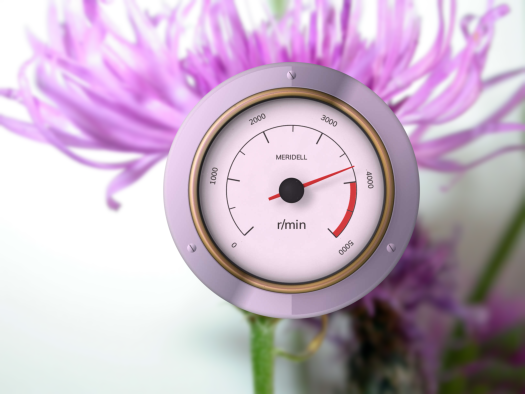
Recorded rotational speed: 3750rpm
